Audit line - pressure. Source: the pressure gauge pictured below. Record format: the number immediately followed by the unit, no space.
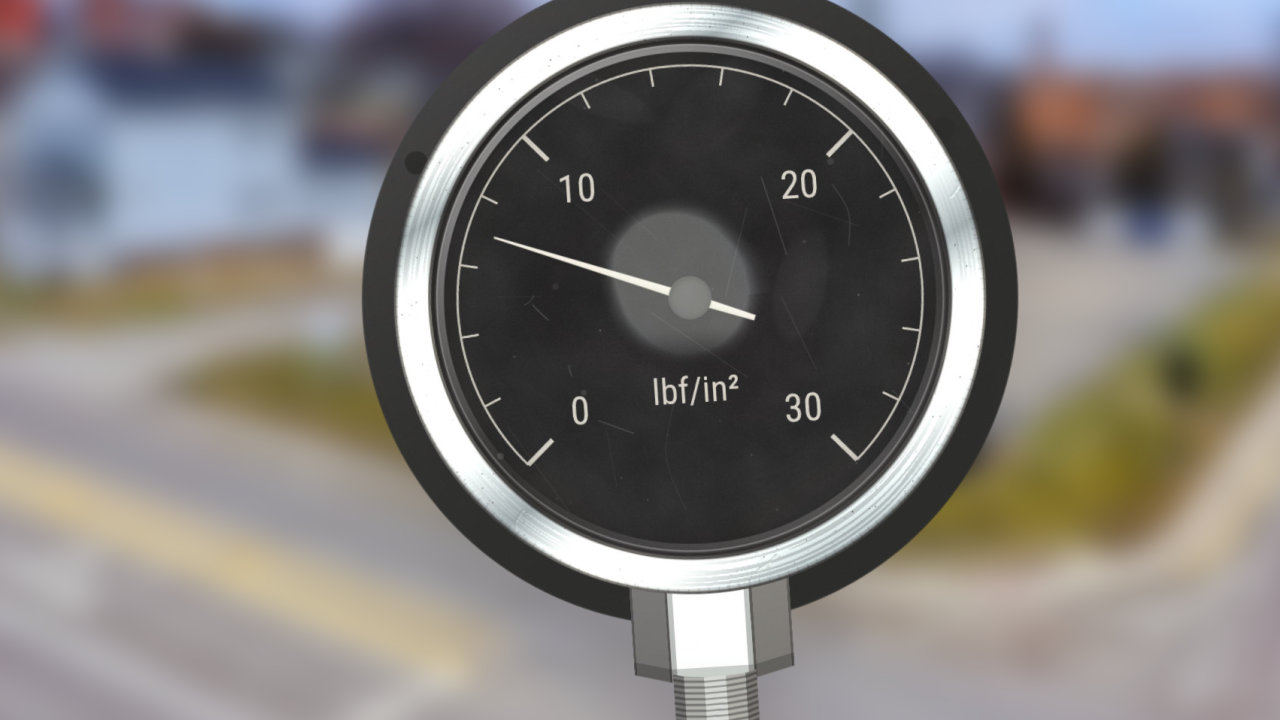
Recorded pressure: 7psi
